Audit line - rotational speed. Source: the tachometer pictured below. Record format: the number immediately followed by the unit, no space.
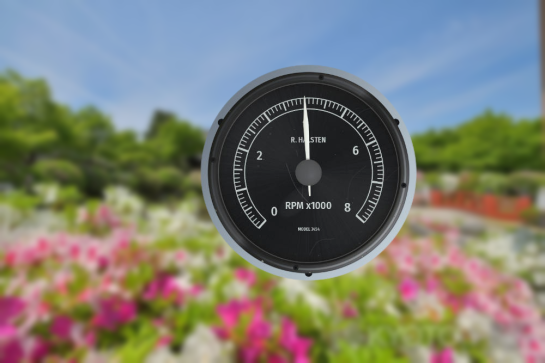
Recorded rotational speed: 4000rpm
